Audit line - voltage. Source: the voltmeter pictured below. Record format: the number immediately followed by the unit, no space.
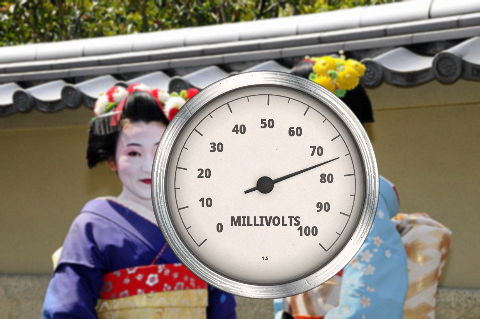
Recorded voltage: 75mV
